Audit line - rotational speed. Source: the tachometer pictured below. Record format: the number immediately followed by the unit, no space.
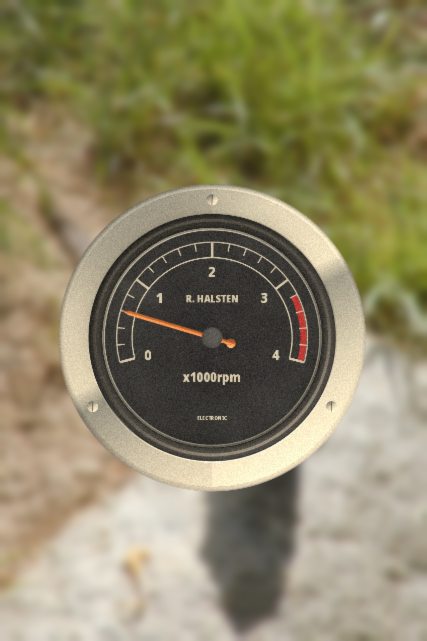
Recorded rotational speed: 600rpm
